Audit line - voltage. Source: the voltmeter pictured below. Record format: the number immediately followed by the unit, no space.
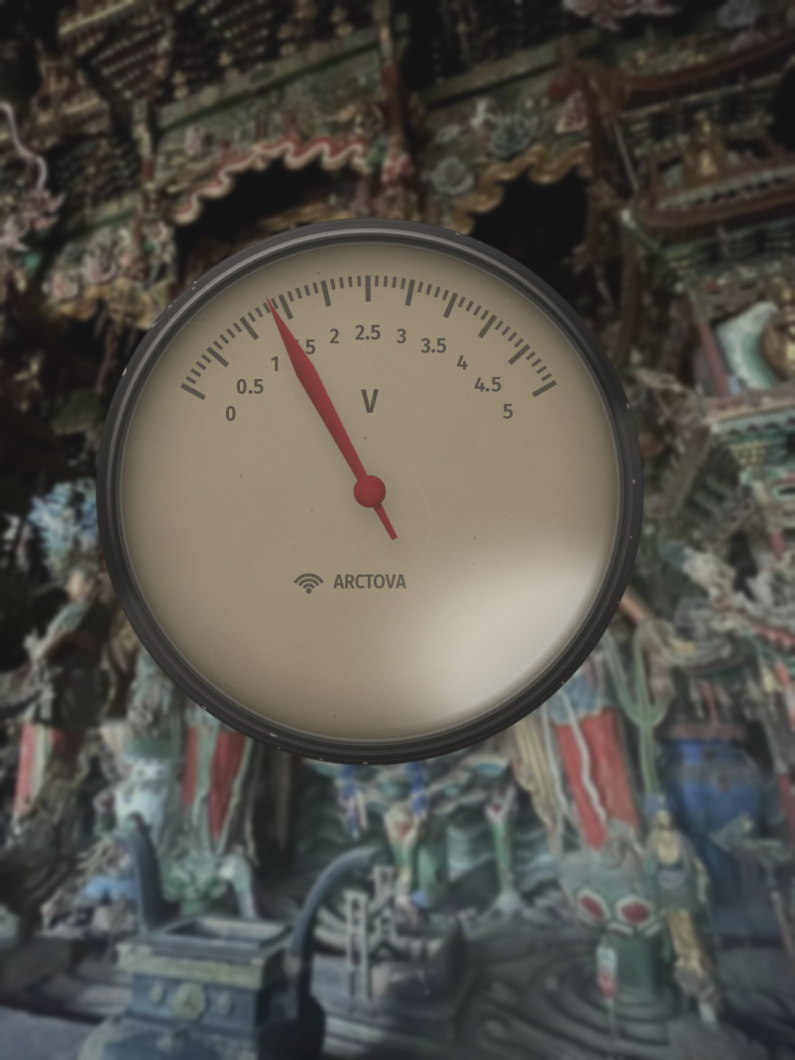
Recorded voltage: 1.35V
